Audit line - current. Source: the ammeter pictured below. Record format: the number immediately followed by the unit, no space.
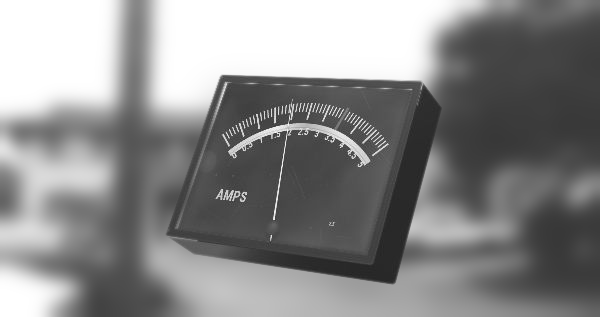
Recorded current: 2A
